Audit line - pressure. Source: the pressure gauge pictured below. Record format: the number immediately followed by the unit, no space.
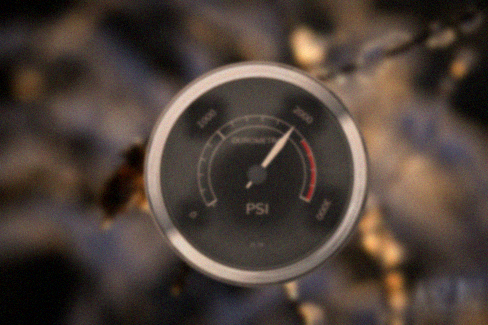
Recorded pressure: 2000psi
